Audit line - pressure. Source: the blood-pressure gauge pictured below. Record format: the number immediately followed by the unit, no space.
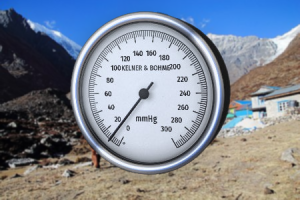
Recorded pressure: 10mmHg
